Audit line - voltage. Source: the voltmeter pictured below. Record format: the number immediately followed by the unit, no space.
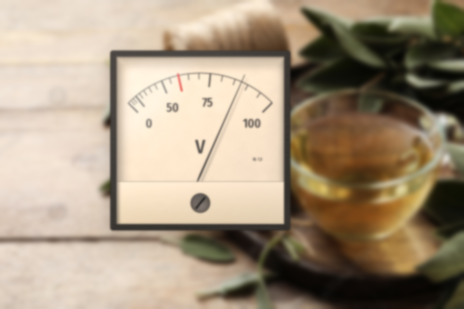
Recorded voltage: 87.5V
